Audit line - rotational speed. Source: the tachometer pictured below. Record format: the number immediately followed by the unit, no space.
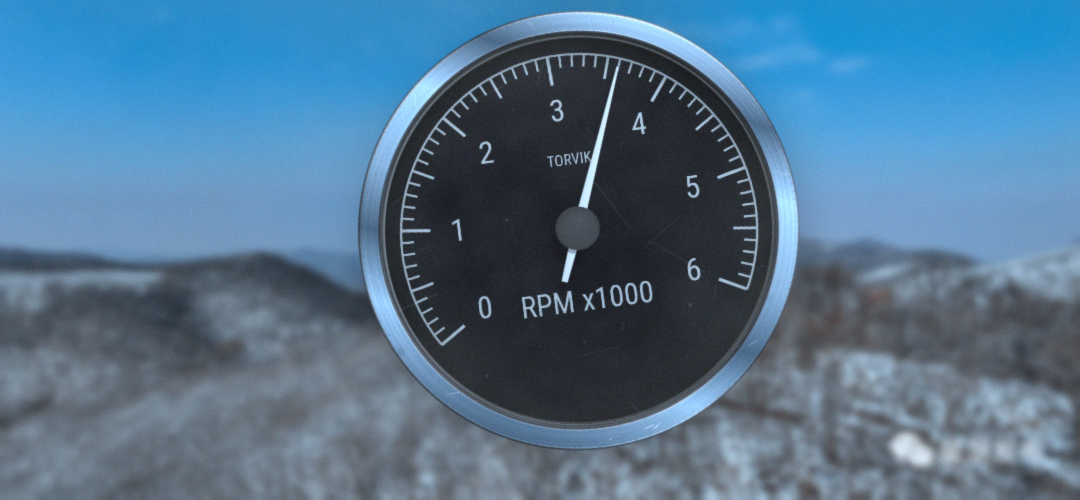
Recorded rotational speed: 3600rpm
